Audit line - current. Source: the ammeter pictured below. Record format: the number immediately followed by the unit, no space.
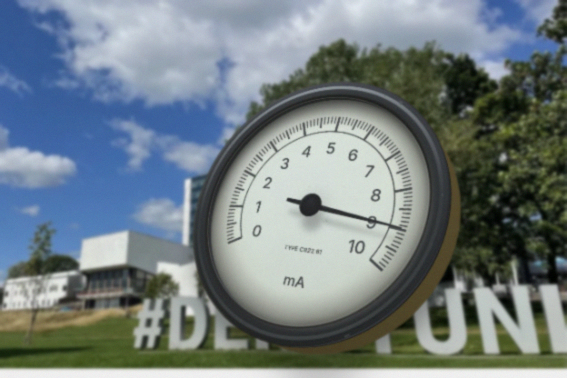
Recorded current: 9mA
